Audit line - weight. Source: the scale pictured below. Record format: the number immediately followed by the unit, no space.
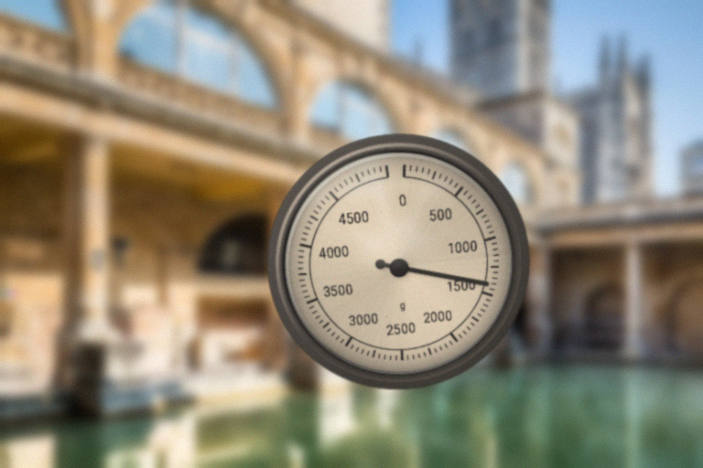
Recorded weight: 1400g
